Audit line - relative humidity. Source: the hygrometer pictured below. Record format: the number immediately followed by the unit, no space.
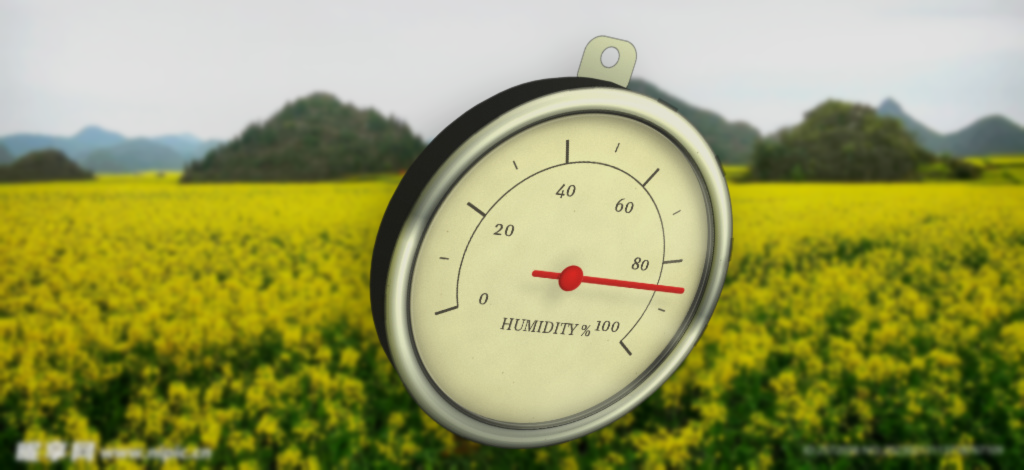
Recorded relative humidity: 85%
